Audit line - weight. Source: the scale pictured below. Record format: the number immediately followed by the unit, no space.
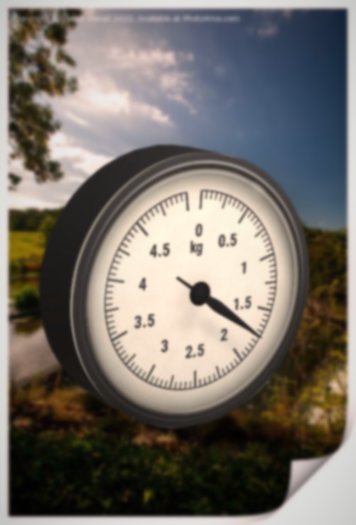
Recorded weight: 1.75kg
